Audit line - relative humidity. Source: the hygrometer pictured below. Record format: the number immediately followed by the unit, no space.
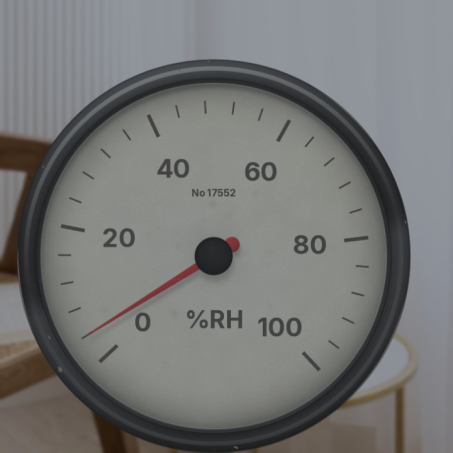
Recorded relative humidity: 4%
